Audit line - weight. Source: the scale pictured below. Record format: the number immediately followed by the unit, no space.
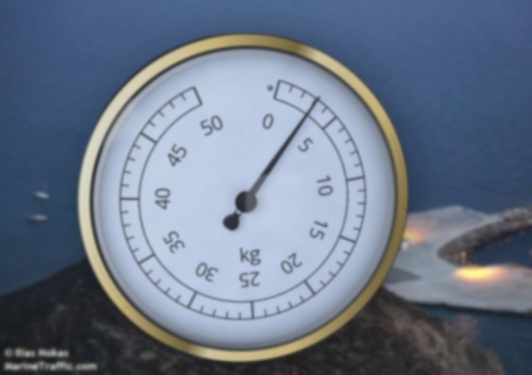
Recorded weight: 3kg
